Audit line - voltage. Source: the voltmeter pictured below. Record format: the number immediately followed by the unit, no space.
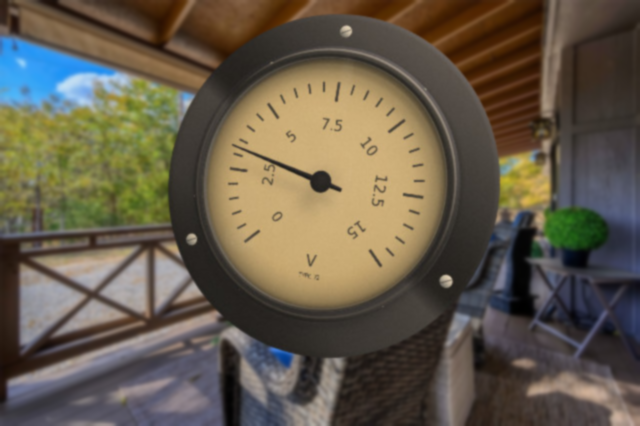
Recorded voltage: 3.25V
